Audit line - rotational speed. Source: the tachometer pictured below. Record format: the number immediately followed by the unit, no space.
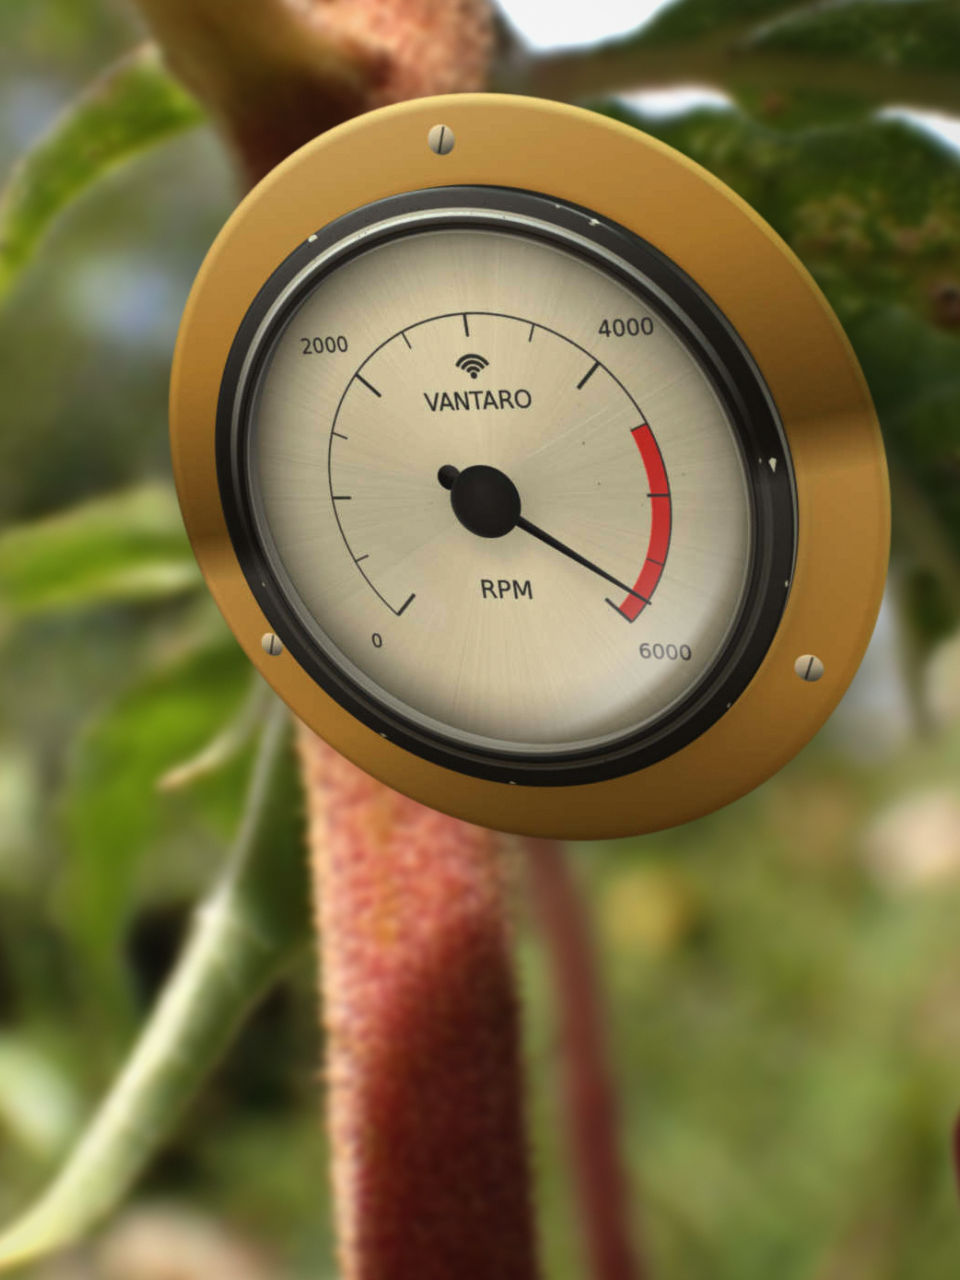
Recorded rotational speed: 5750rpm
